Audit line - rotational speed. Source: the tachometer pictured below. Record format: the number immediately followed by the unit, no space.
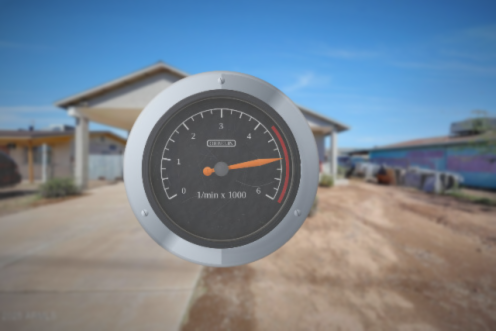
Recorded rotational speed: 5000rpm
